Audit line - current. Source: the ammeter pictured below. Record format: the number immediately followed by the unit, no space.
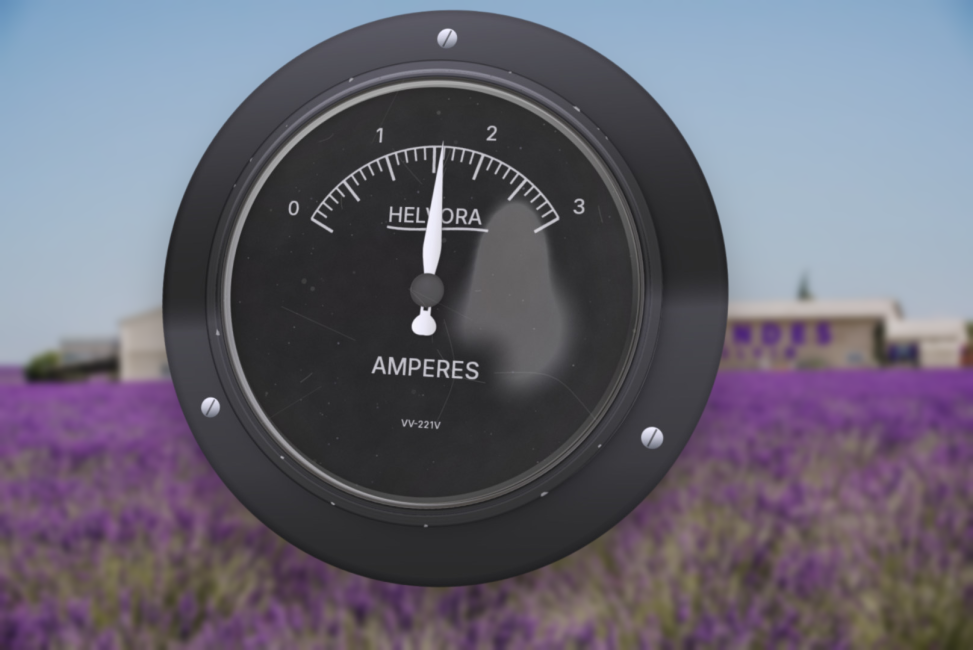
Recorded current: 1.6A
